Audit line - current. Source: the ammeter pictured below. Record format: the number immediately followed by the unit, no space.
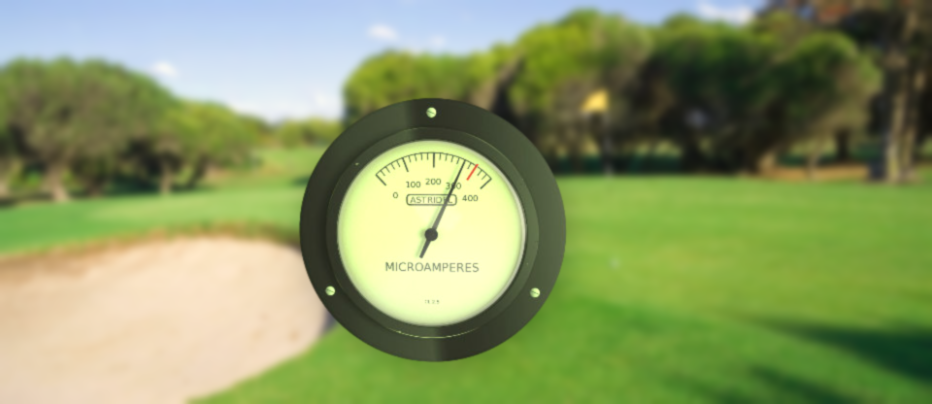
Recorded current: 300µA
